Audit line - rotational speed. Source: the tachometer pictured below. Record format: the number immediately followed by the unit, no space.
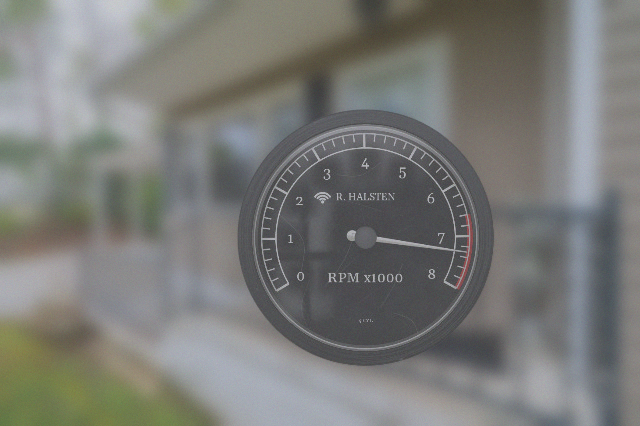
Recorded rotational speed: 7300rpm
